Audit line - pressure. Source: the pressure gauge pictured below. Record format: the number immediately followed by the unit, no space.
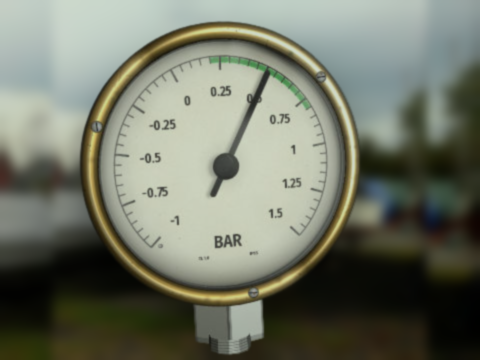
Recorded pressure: 0.5bar
